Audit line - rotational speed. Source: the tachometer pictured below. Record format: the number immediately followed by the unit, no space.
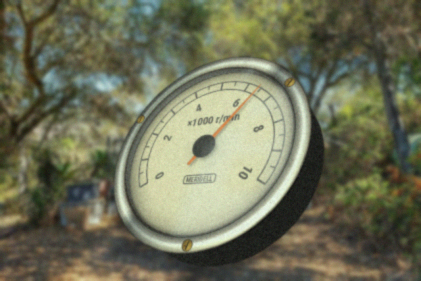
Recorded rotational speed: 6500rpm
